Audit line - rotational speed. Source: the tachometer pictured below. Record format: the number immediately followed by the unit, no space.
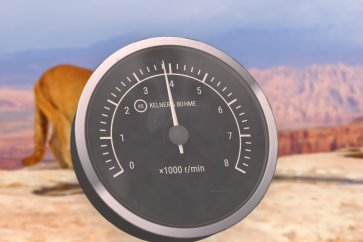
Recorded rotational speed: 3800rpm
